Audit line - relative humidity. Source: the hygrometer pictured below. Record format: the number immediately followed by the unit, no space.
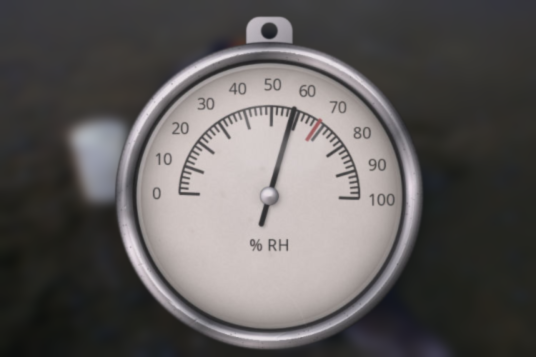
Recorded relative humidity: 58%
